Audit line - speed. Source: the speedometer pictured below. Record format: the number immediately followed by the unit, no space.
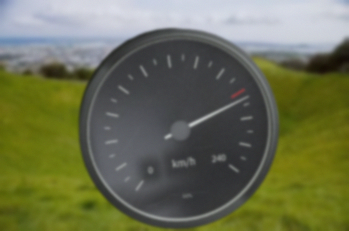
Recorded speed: 185km/h
